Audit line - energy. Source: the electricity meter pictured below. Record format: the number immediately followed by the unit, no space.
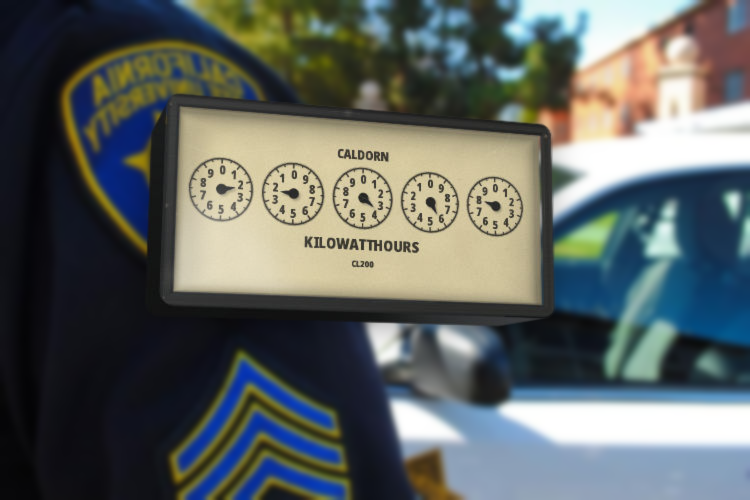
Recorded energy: 22358kWh
